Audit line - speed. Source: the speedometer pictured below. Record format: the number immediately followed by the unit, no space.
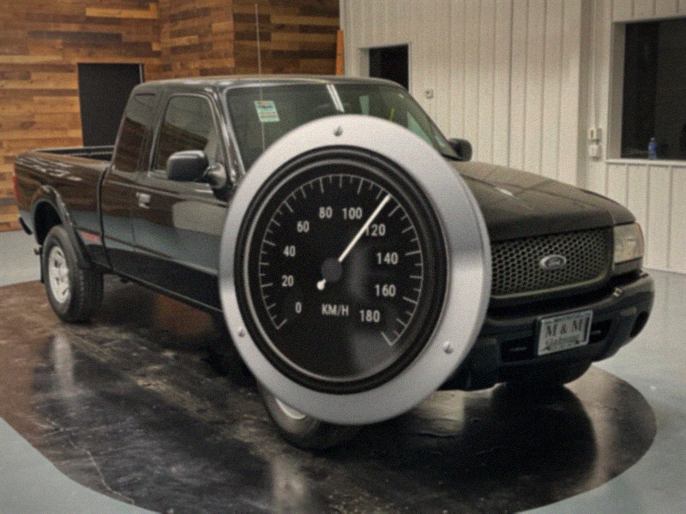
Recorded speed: 115km/h
